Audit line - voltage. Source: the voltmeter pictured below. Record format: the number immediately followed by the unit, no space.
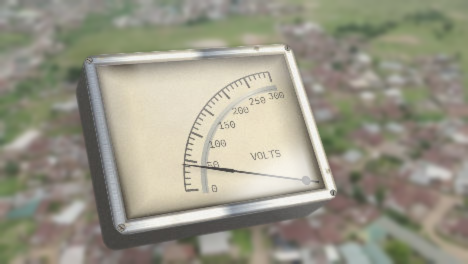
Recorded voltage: 40V
